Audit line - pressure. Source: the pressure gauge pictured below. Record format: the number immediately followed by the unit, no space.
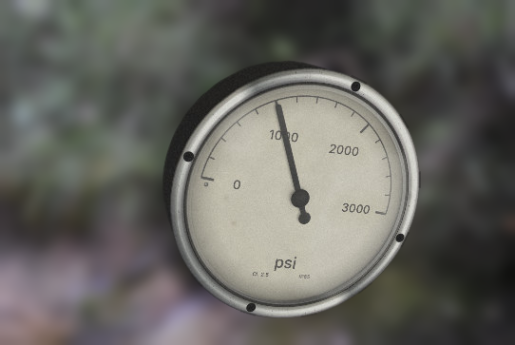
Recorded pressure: 1000psi
